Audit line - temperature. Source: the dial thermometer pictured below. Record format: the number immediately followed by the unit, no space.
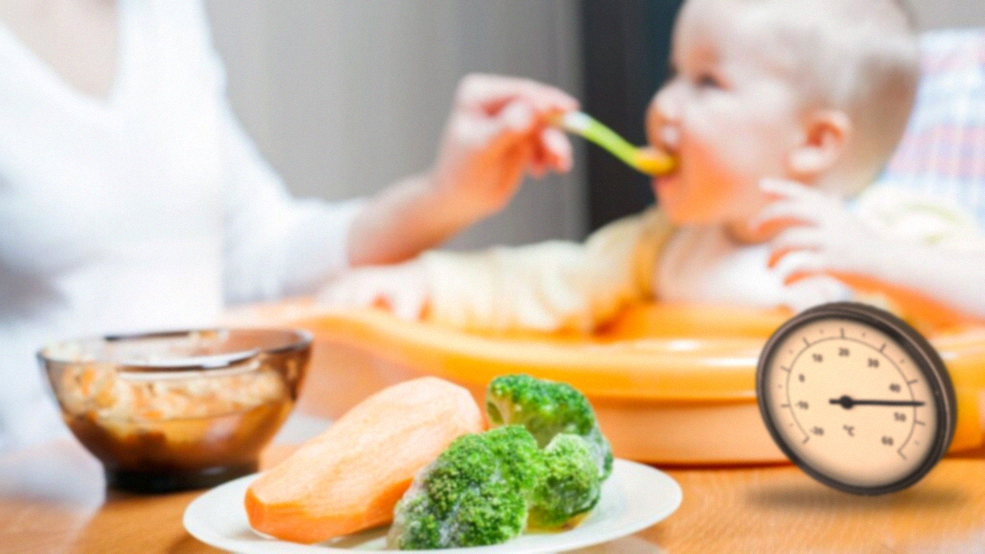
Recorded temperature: 45°C
